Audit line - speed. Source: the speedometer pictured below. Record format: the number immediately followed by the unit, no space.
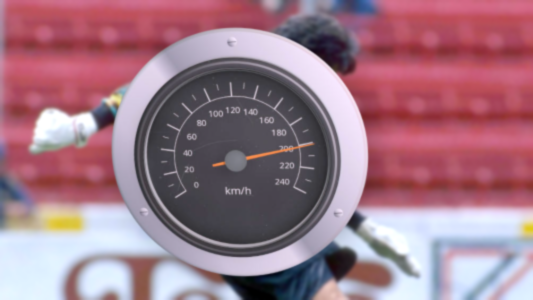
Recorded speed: 200km/h
